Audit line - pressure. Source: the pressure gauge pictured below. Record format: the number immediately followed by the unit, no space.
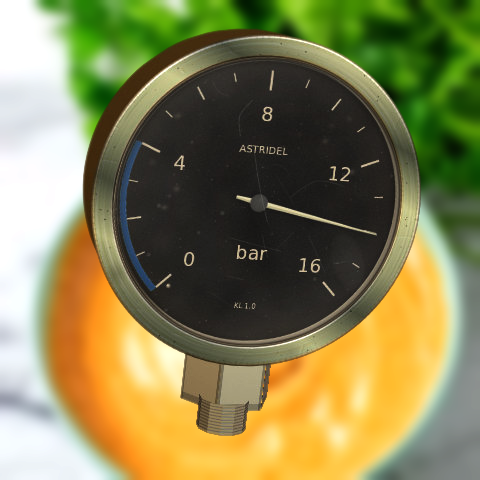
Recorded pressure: 14bar
